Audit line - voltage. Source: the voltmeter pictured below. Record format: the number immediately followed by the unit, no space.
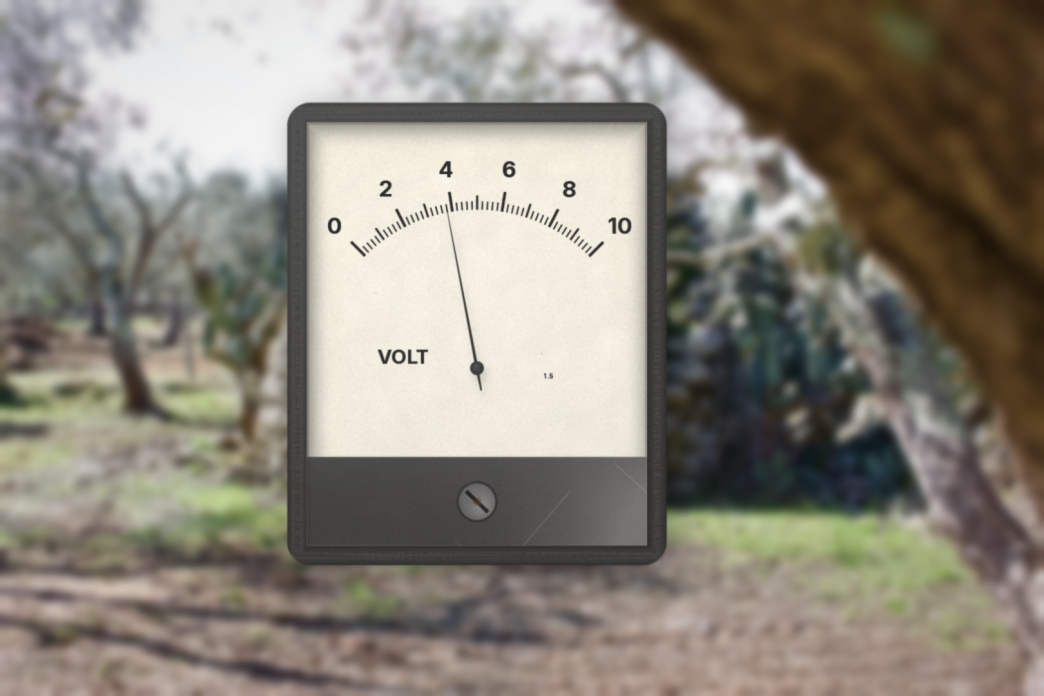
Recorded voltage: 3.8V
